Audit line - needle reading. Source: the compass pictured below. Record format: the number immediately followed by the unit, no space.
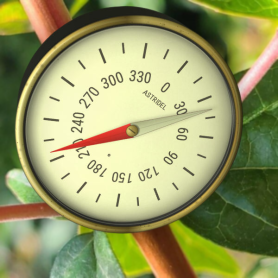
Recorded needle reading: 217.5°
